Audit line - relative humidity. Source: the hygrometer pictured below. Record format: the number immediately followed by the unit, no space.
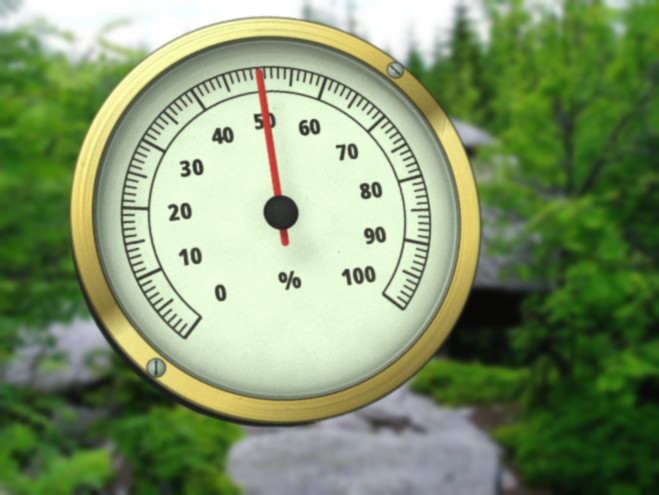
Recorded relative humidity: 50%
